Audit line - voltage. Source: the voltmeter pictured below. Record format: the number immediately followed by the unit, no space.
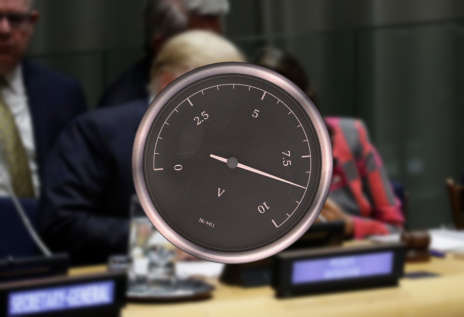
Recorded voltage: 8.5V
